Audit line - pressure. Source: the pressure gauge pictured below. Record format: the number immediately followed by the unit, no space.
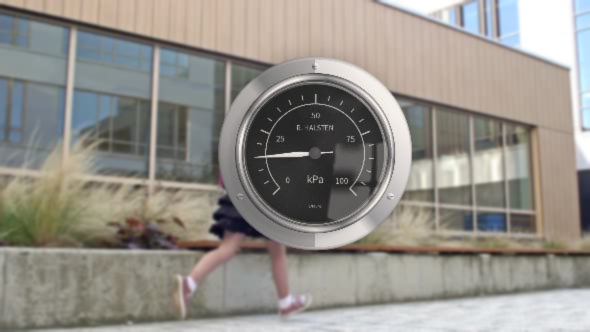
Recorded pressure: 15kPa
